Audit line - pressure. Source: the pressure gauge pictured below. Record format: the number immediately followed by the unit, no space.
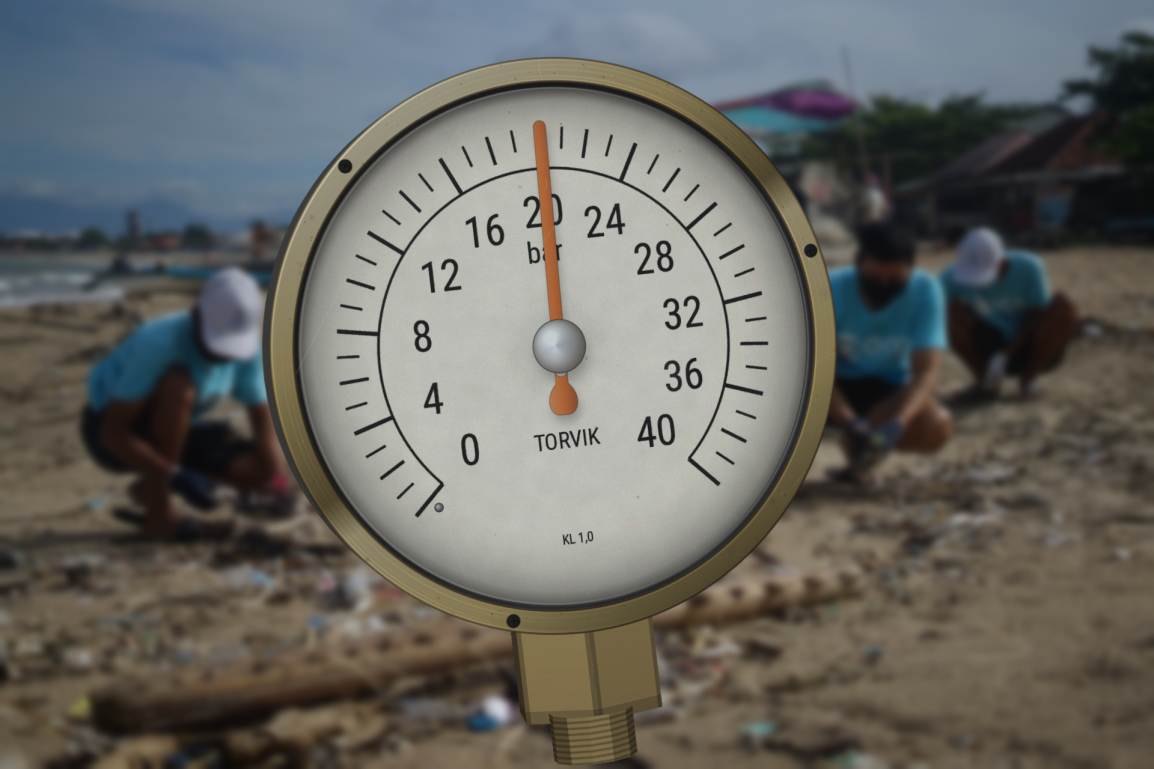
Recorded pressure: 20bar
